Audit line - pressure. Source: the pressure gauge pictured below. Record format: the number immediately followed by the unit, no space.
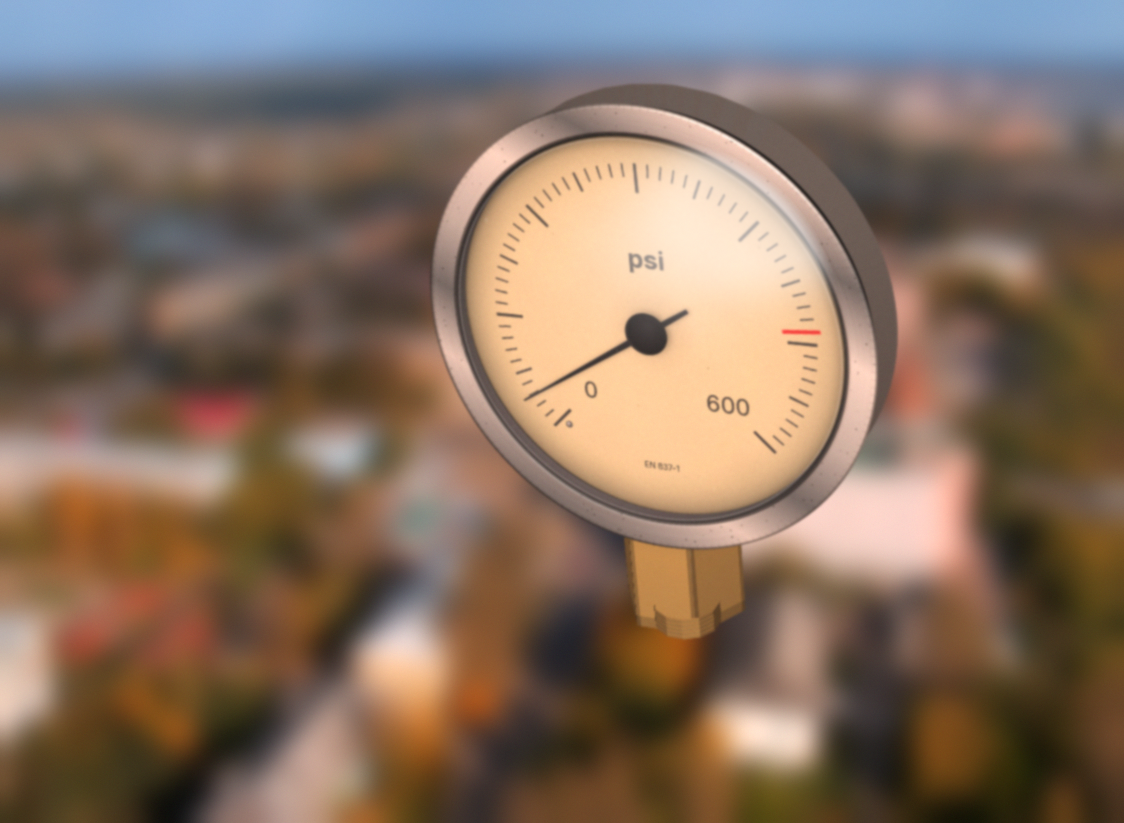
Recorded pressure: 30psi
